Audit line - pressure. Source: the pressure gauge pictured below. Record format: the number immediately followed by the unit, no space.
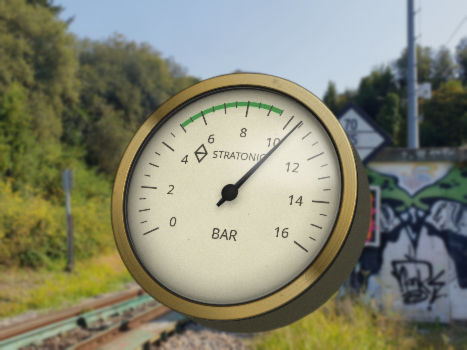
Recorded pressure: 10.5bar
